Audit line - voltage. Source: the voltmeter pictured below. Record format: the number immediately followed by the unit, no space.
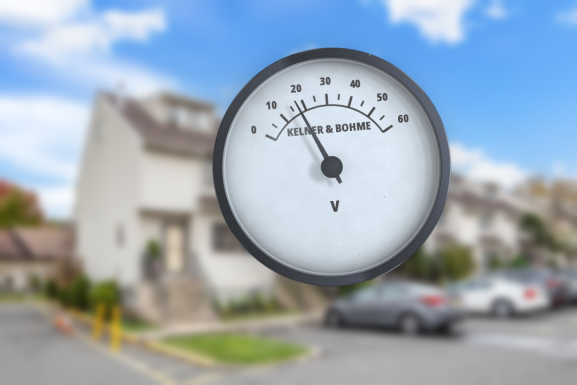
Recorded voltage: 17.5V
